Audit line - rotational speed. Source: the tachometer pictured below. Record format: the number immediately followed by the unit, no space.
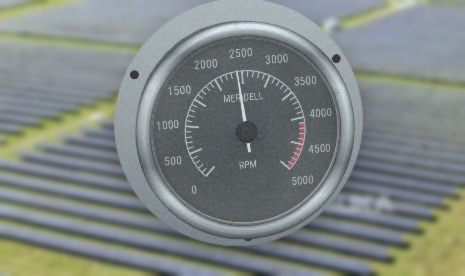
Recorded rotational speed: 2400rpm
